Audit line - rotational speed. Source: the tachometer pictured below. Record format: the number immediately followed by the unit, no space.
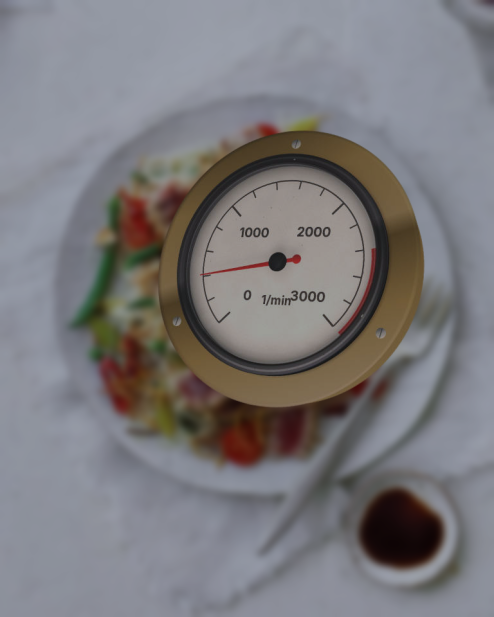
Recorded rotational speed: 400rpm
